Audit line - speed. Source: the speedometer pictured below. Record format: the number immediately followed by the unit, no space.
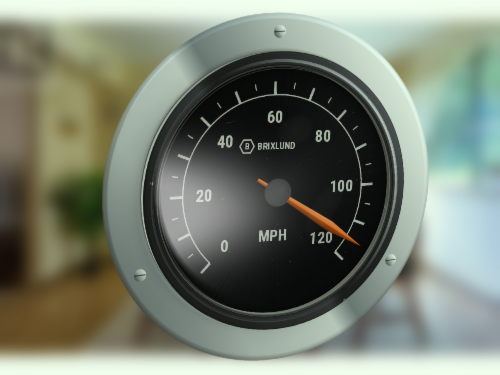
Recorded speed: 115mph
